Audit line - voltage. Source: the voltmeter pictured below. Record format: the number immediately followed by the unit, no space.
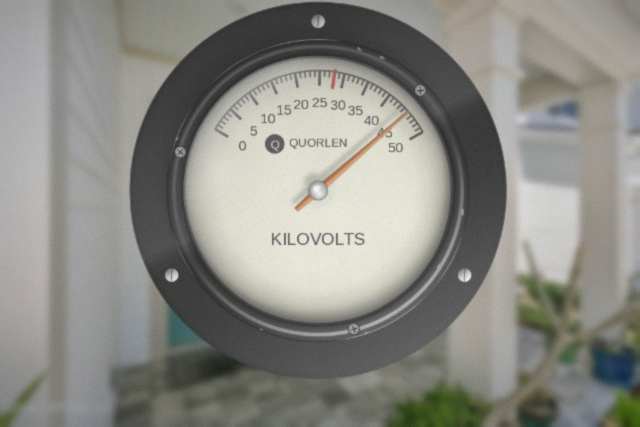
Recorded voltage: 45kV
